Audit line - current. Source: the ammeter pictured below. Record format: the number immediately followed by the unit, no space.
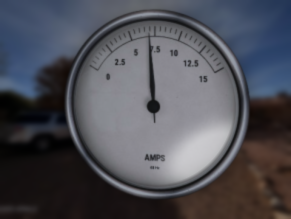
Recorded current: 7A
